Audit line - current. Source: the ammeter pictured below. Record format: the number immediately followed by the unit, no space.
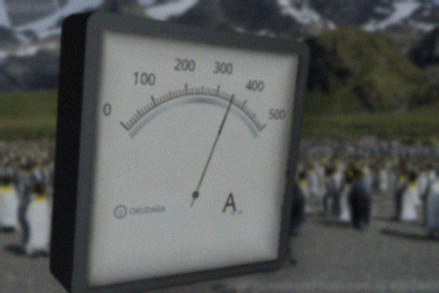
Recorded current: 350A
